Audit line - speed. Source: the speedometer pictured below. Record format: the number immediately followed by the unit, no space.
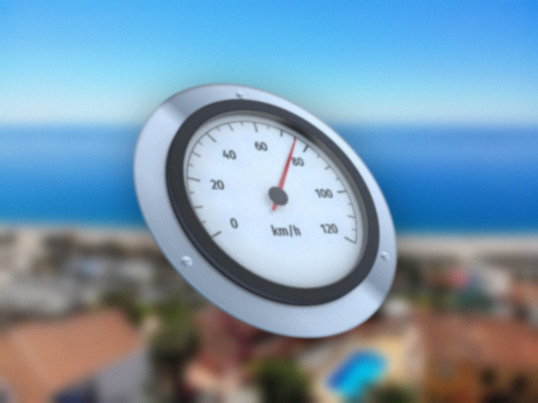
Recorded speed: 75km/h
